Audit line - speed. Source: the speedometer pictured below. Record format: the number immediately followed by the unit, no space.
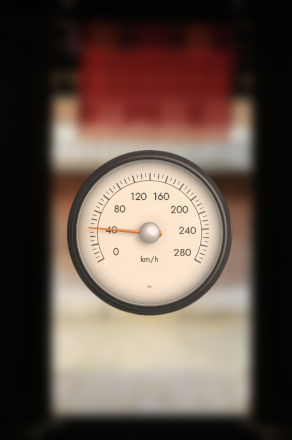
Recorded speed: 40km/h
